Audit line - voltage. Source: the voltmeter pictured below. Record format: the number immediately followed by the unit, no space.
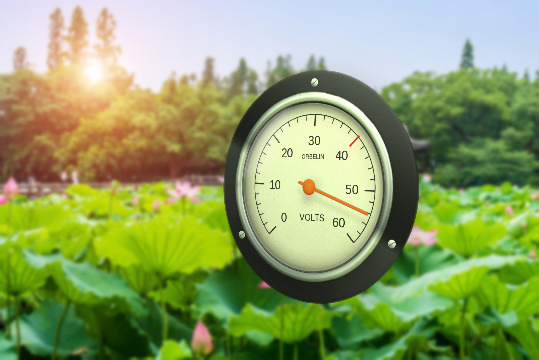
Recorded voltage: 54V
